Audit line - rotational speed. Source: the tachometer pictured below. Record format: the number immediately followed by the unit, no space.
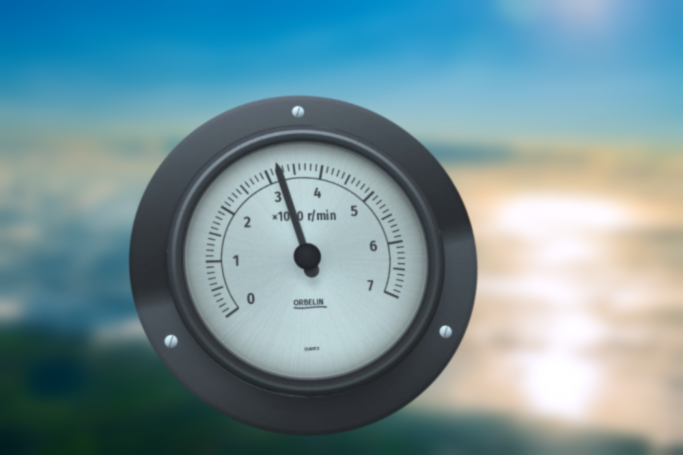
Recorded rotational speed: 3200rpm
